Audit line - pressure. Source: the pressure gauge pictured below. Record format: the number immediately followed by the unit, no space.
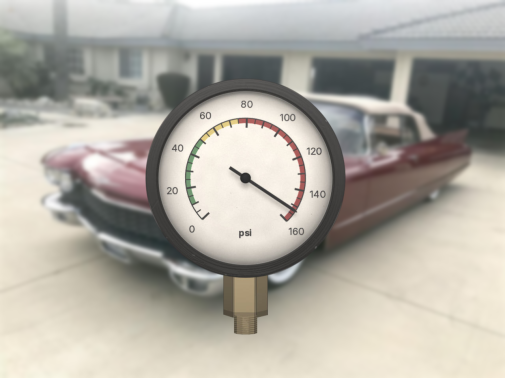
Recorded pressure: 152.5psi
